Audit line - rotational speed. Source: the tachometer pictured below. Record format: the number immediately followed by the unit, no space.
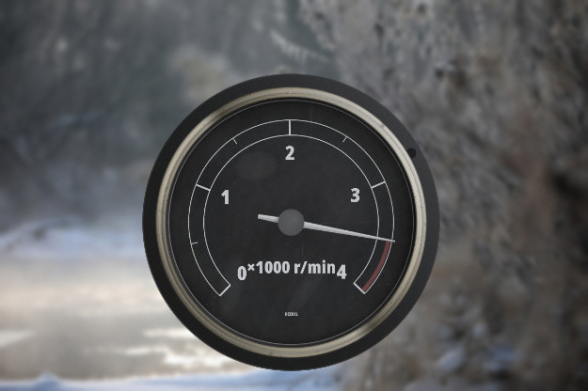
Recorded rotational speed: 3500rpm
